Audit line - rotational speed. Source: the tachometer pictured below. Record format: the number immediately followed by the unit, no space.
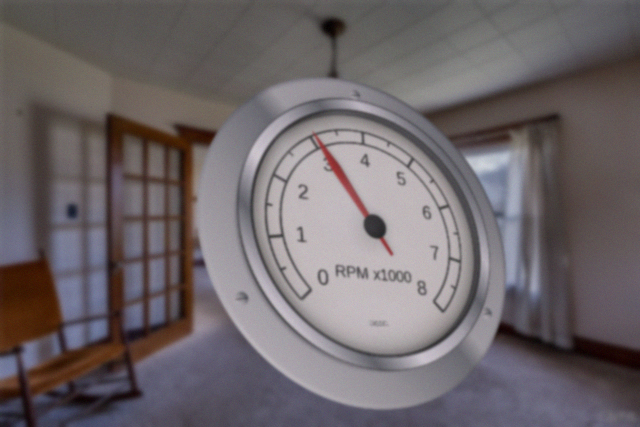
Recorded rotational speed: 3000rpm
